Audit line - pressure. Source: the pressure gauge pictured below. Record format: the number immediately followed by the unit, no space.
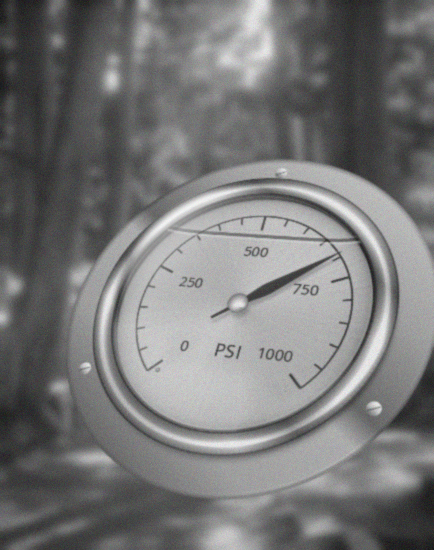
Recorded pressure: 700psi
